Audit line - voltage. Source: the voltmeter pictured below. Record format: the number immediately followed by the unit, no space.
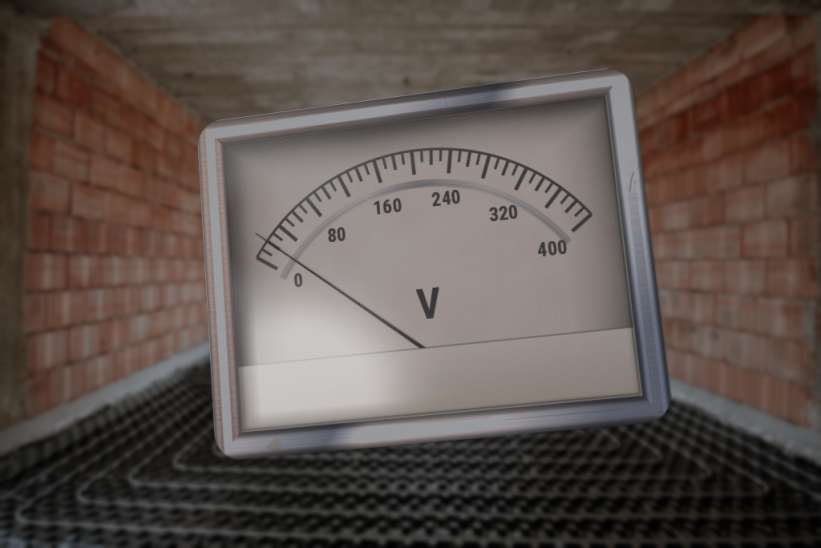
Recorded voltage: 20V
